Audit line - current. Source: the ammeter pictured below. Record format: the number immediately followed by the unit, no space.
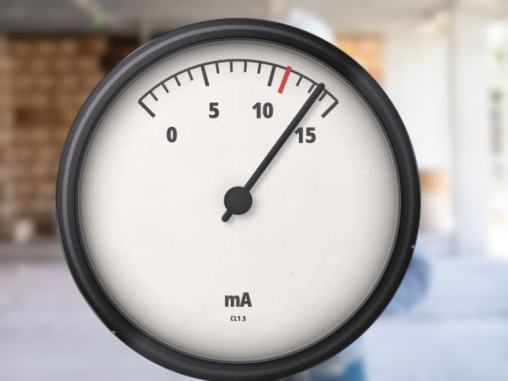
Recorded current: 13.5mA
